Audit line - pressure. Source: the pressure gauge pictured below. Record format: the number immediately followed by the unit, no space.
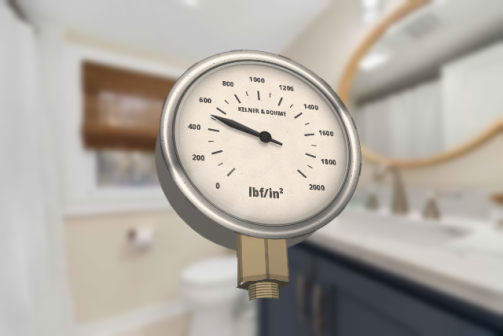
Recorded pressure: 500psi
